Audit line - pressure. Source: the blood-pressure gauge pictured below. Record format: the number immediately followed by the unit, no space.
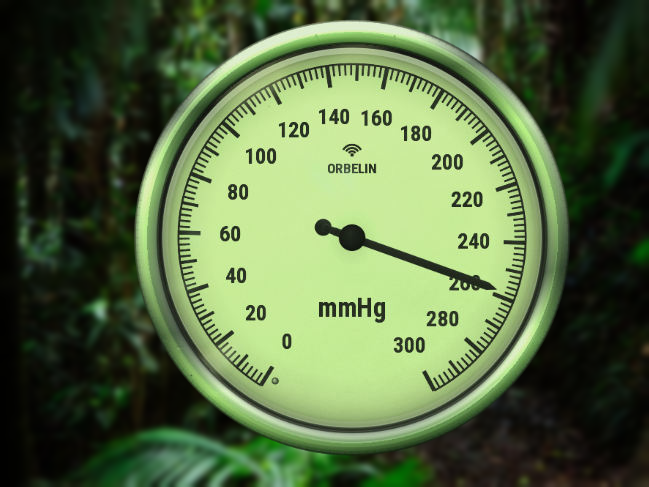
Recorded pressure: 258mmHg
